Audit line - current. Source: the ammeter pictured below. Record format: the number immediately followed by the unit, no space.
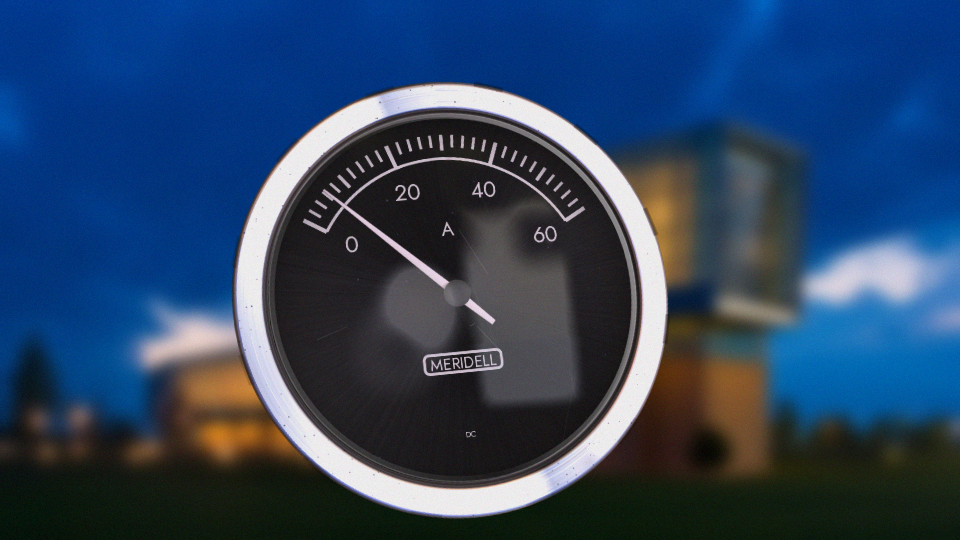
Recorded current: 6A
